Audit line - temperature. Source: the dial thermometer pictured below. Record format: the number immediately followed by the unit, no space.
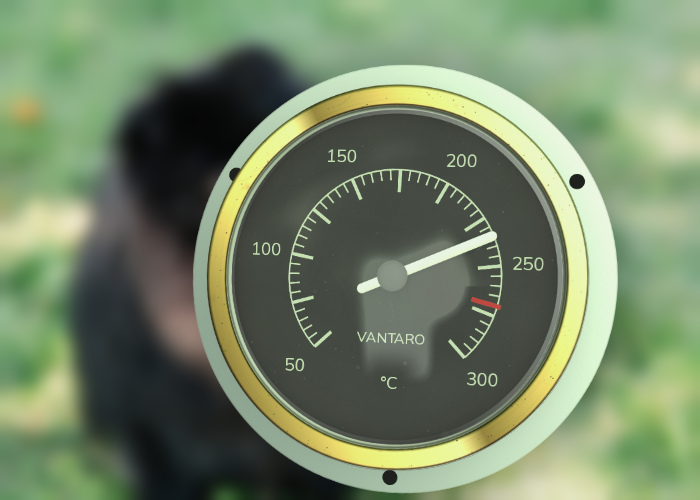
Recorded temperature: 235°C
